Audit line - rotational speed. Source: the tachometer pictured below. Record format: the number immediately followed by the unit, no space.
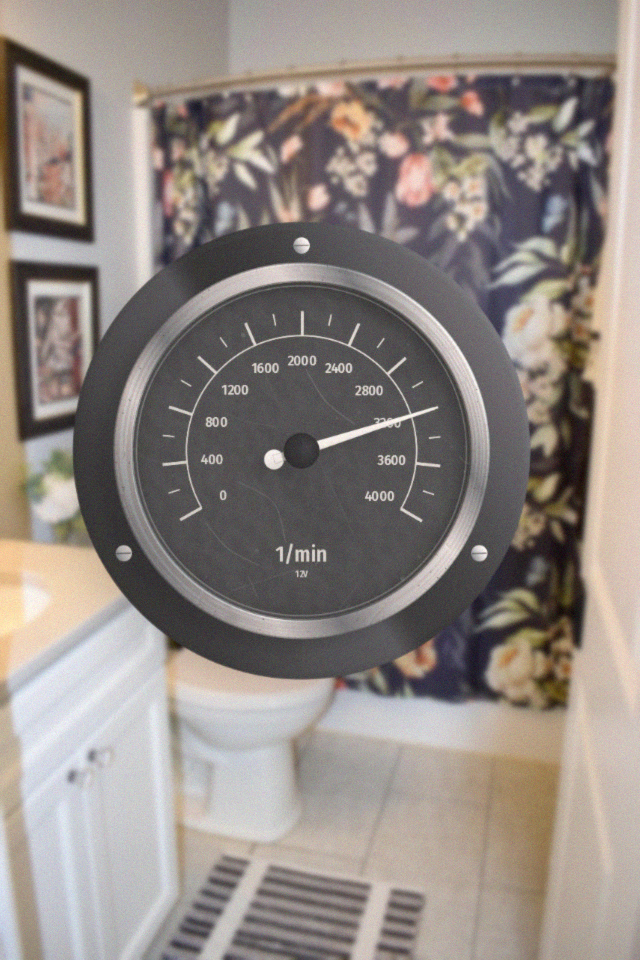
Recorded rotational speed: 3200rpm
